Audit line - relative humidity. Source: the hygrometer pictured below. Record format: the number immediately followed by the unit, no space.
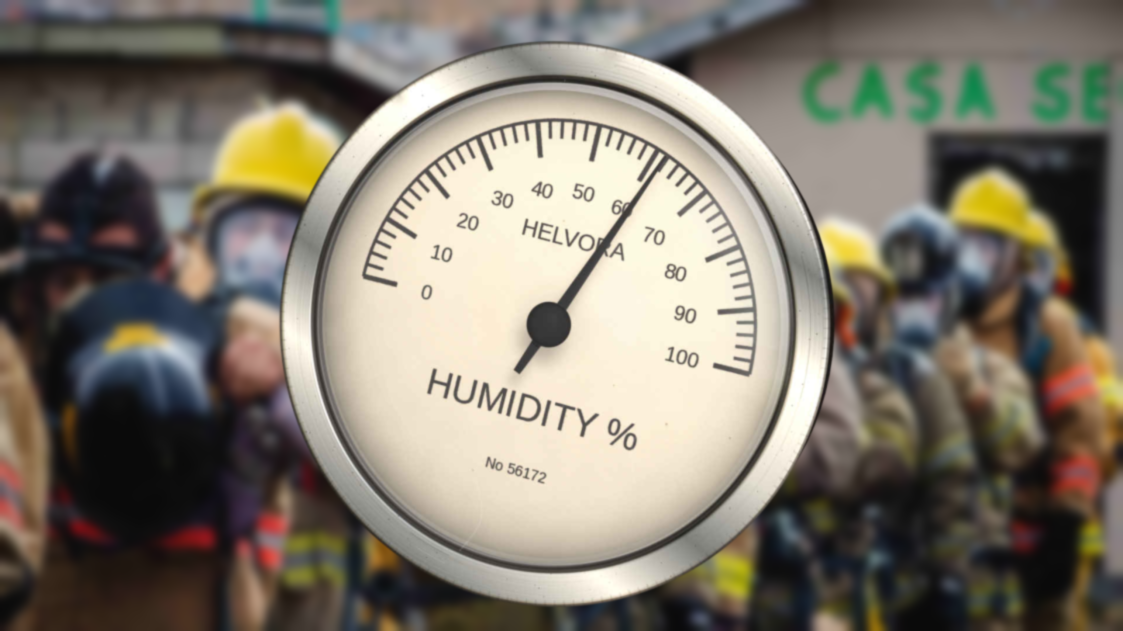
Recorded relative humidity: 62%
